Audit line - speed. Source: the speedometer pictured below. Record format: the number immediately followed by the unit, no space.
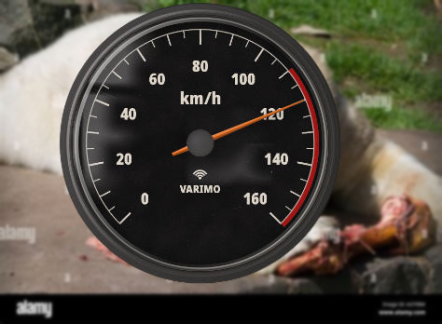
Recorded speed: 120km/h
